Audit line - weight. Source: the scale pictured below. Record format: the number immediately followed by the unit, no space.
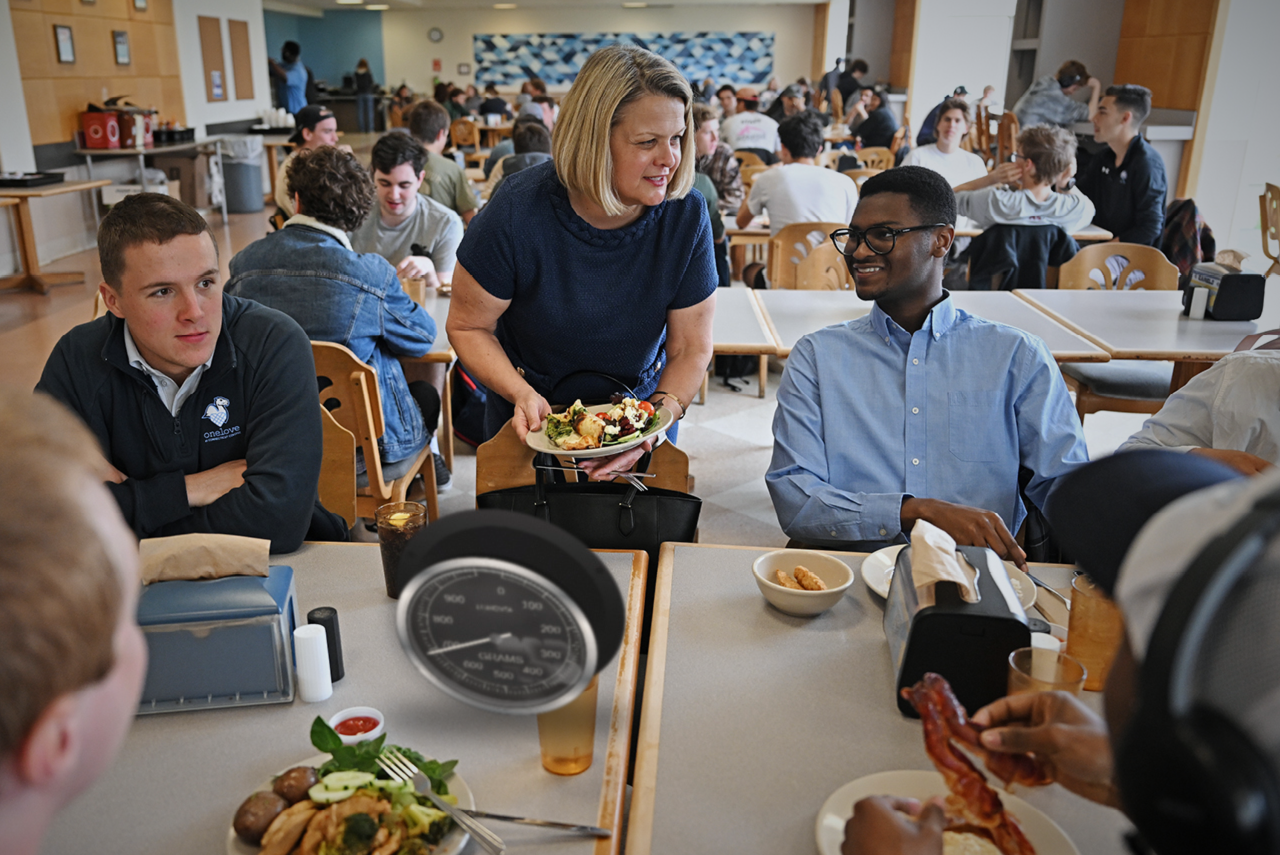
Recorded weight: 700g
